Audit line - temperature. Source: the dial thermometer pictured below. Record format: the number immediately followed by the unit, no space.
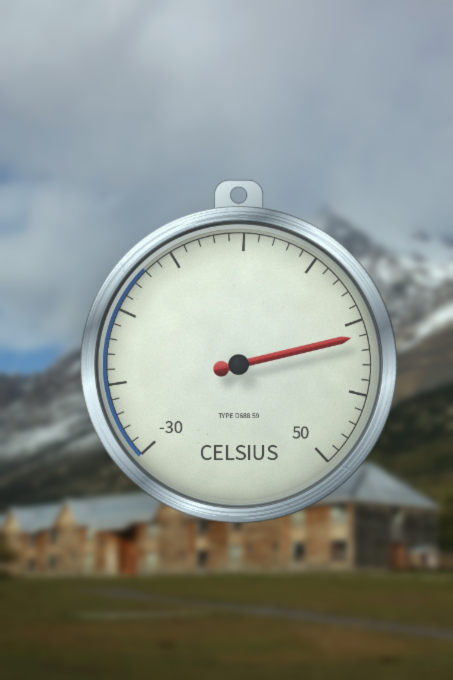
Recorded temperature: 32°C
